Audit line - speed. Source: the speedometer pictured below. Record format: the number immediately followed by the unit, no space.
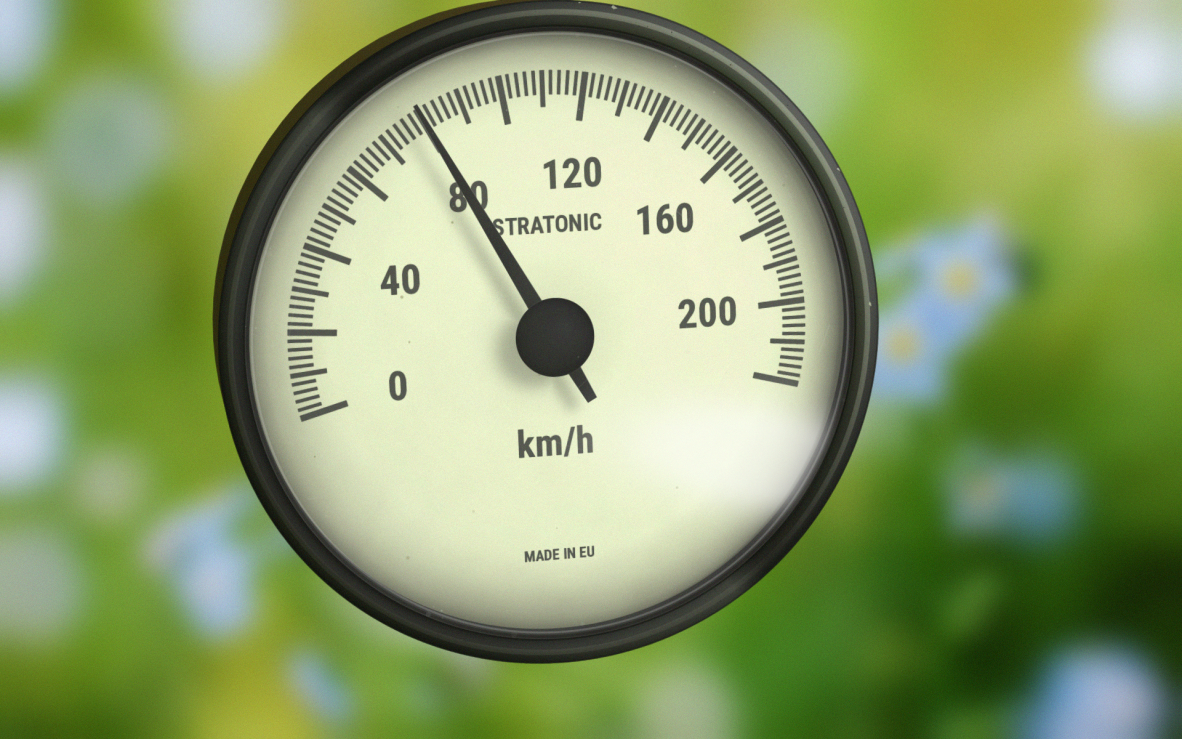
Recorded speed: 80km/h
